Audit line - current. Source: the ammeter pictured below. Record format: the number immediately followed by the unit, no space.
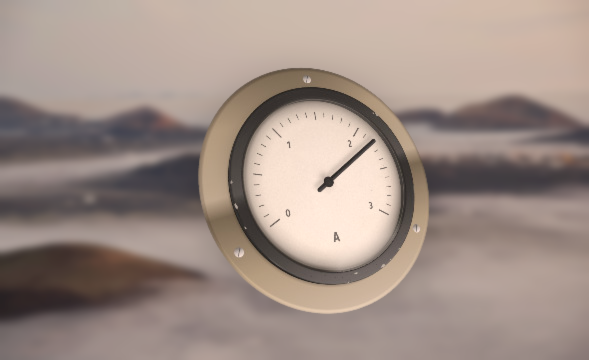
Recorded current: 2.2A
